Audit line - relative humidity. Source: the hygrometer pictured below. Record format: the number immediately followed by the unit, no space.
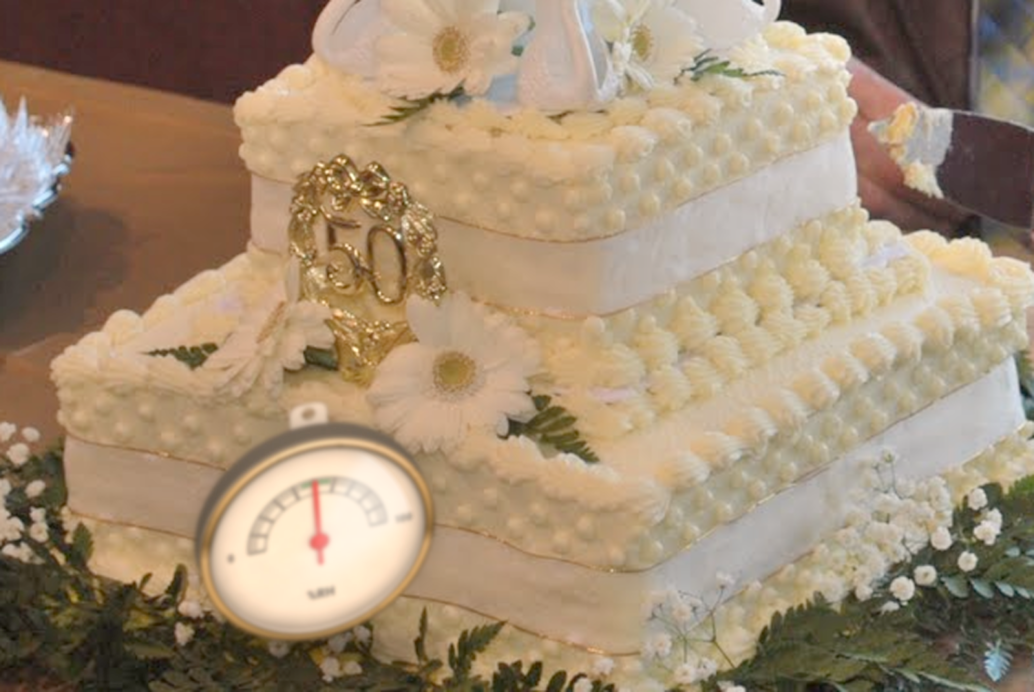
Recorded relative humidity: 50%
